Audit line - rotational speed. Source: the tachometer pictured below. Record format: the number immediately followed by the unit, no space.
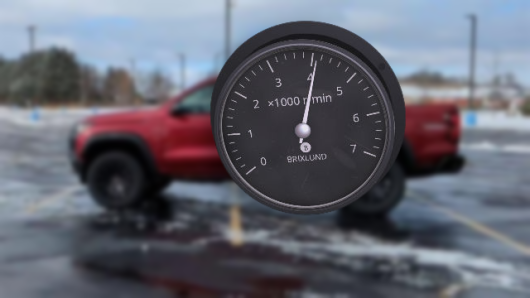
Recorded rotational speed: 4100rpm
